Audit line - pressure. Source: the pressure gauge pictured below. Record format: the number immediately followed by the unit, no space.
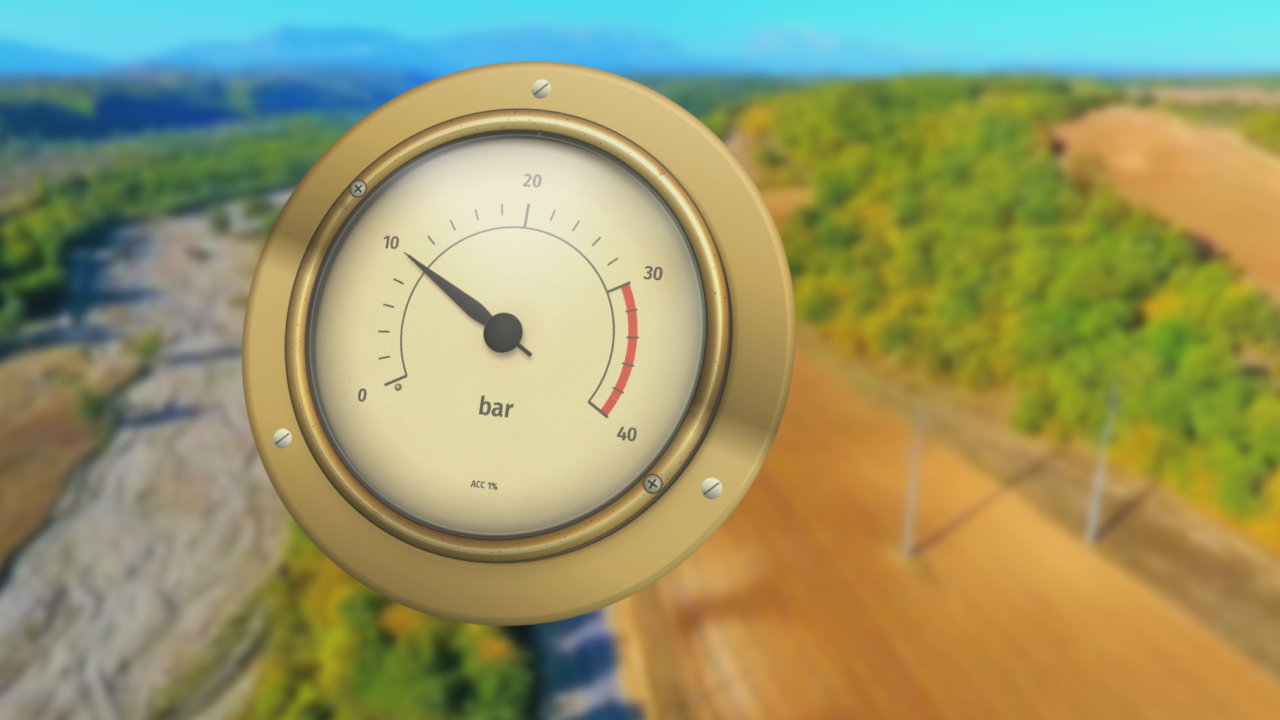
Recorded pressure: 10bar
